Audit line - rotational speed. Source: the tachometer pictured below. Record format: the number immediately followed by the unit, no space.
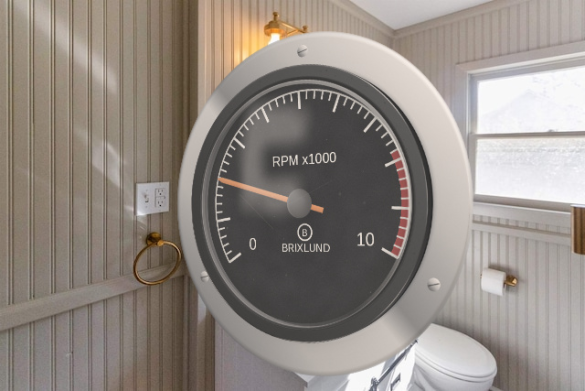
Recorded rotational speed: 2000rpm
